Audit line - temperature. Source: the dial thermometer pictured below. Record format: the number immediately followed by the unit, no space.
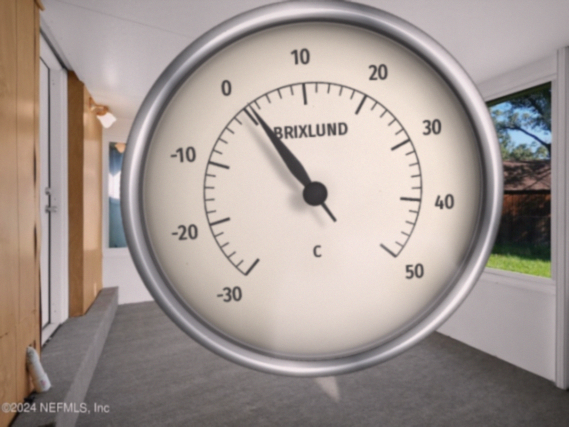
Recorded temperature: 1°C
